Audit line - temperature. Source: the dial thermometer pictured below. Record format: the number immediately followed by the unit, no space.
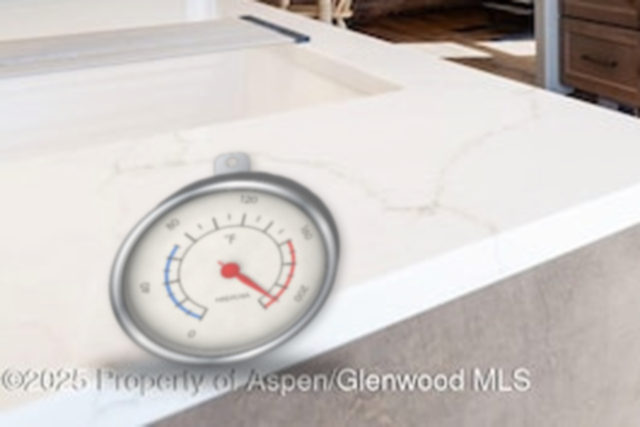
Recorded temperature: 210°F
